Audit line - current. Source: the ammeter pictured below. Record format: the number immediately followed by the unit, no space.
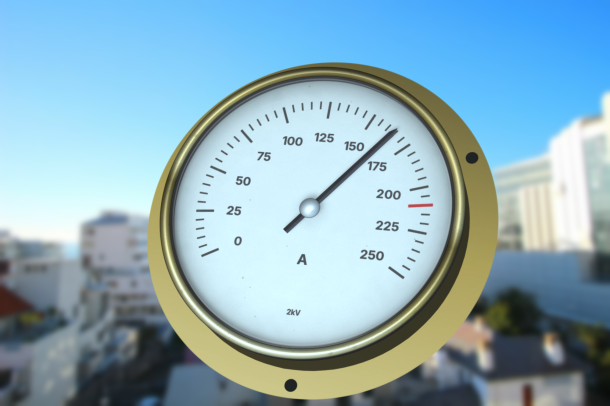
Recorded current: 165A
